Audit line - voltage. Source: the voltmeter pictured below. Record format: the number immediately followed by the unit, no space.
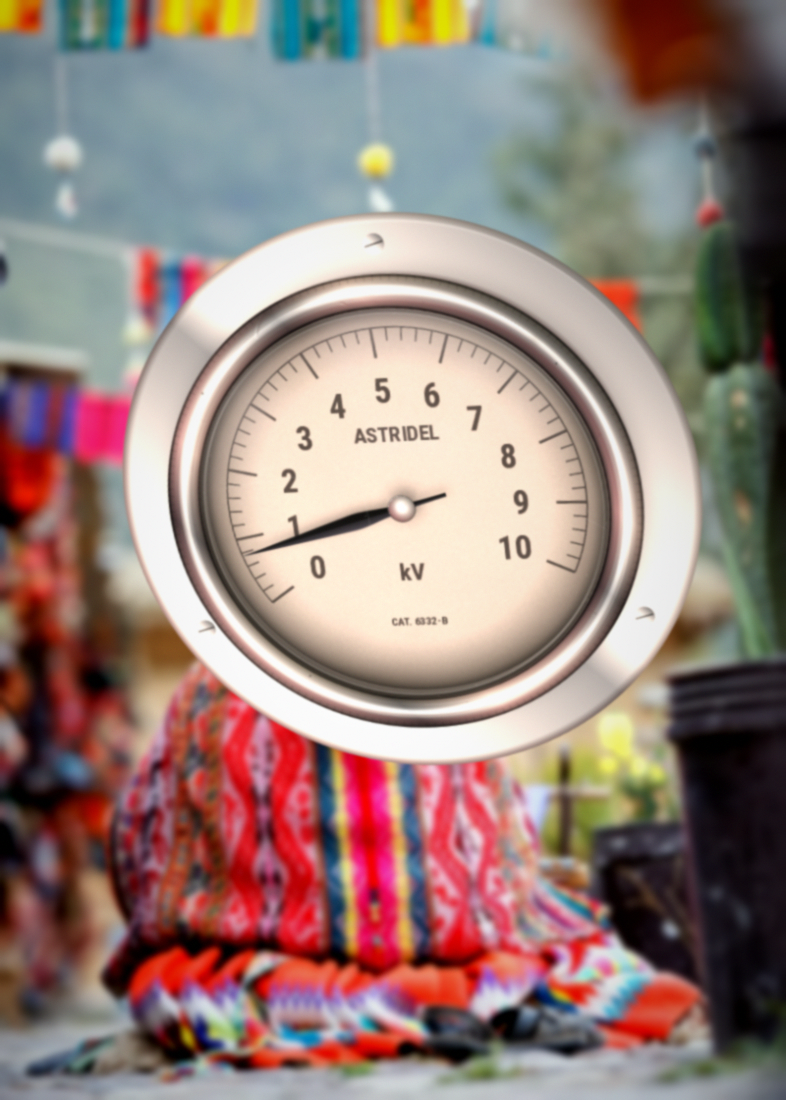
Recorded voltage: 0.8kV
